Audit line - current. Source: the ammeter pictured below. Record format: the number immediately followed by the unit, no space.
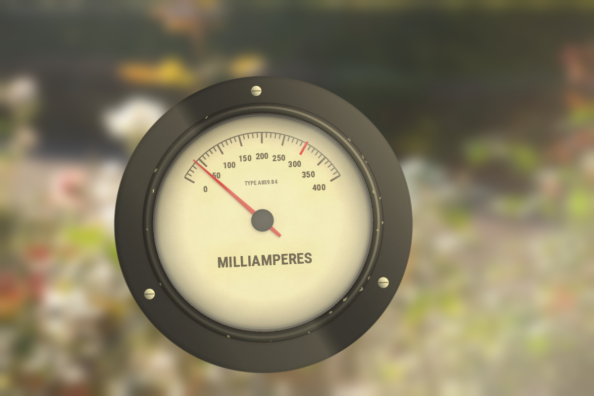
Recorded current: 40mA
